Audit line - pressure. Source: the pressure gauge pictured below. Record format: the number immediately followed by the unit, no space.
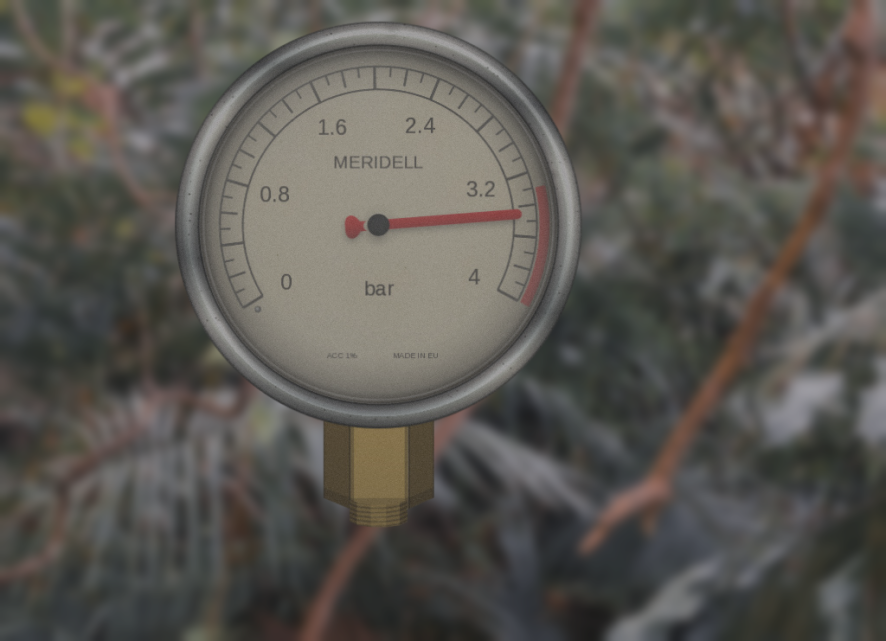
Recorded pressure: 3.45bar
